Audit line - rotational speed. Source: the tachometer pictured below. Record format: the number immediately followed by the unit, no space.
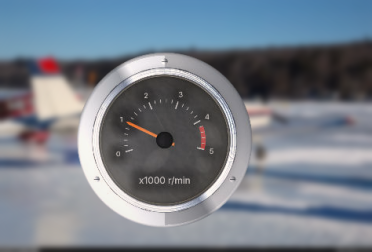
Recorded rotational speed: 1000rpm
